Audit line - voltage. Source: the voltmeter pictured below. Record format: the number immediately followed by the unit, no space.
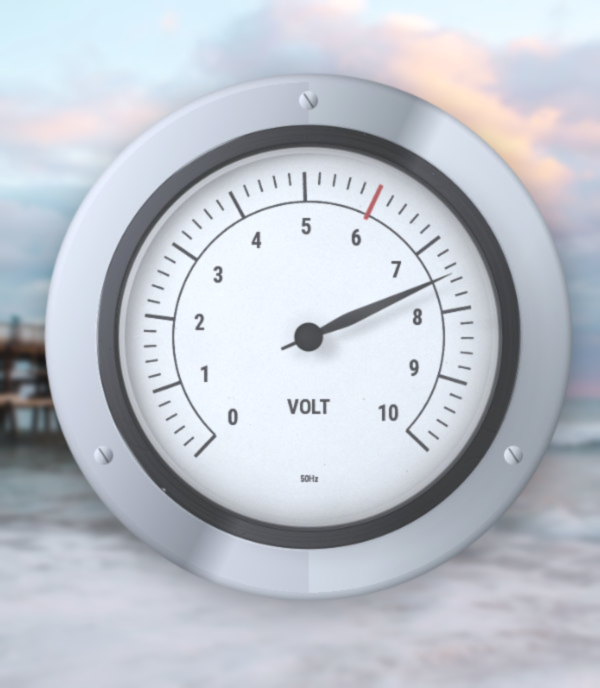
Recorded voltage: 7.5V
